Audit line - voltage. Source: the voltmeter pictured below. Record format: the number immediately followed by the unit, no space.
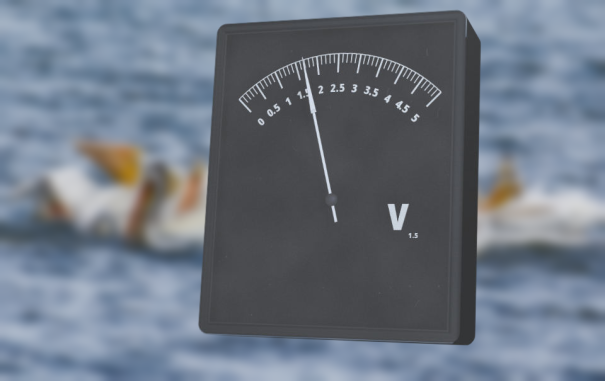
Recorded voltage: 1.7V
